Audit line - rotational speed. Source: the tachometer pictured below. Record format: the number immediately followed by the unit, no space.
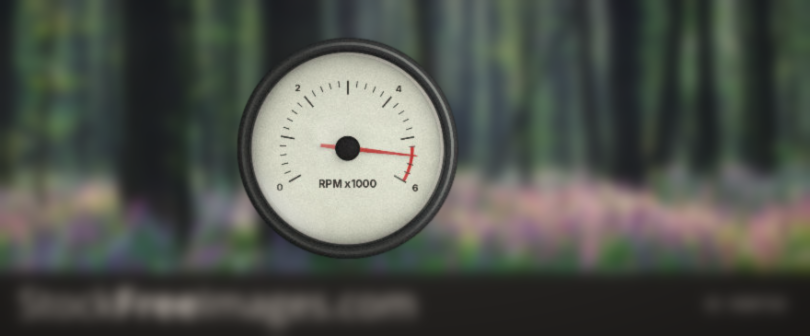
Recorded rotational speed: 5400rpm
